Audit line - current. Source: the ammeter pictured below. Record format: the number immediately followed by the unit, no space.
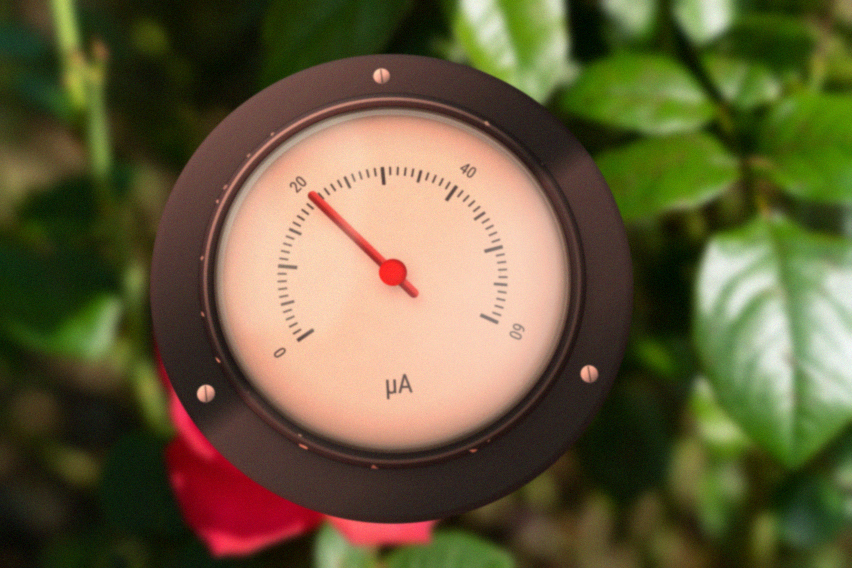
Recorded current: 20µA
